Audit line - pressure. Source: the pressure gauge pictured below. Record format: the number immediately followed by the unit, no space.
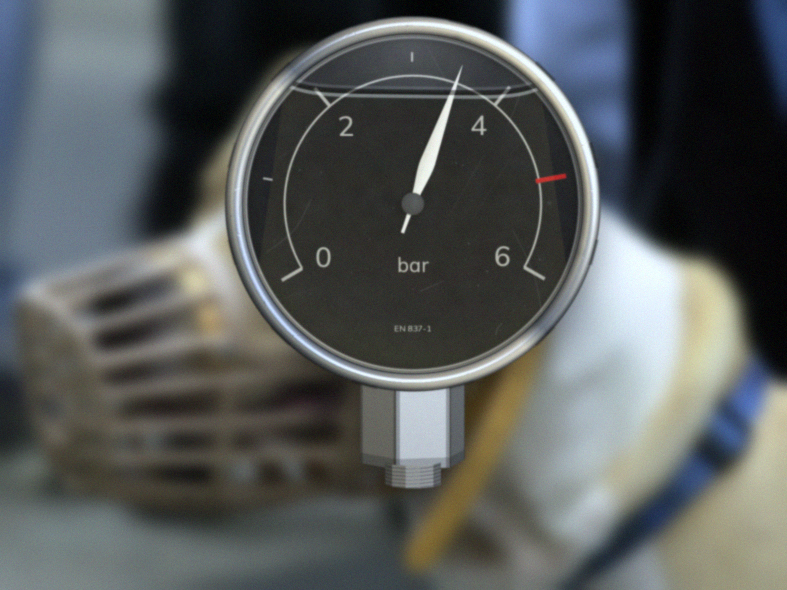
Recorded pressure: 3.5bar
